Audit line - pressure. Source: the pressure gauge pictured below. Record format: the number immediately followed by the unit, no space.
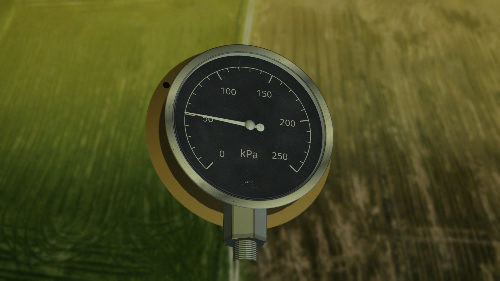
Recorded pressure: 50kPa
